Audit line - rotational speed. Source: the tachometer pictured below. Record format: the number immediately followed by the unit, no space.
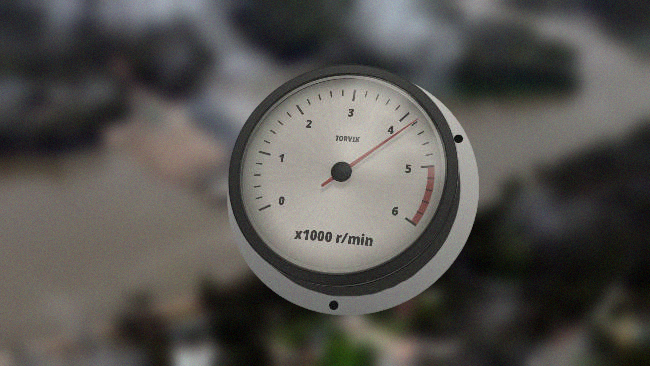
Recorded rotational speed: 4200rpm
